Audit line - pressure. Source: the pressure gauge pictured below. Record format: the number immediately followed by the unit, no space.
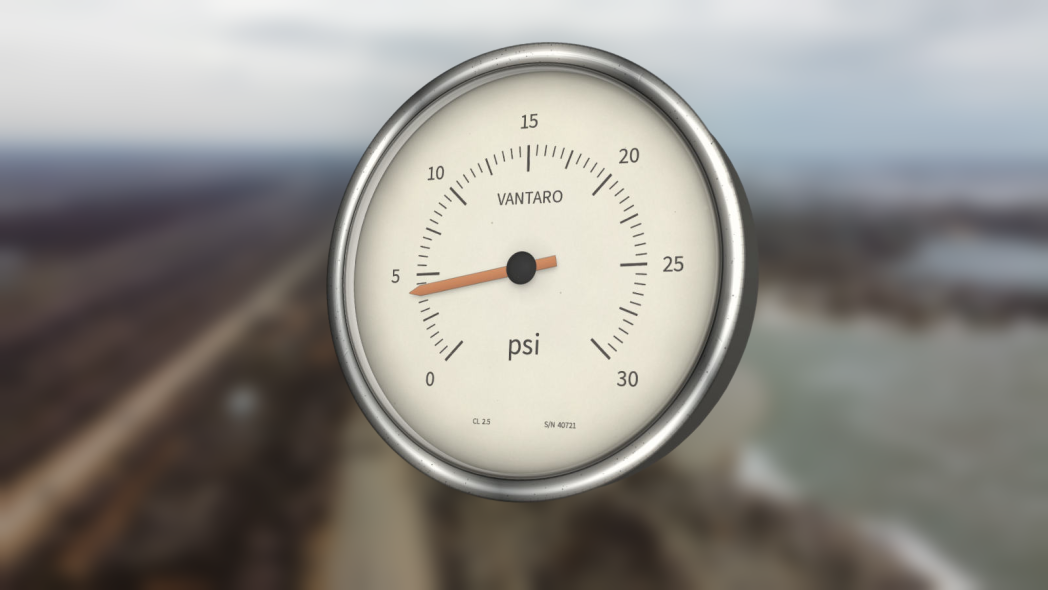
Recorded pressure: 4psi
